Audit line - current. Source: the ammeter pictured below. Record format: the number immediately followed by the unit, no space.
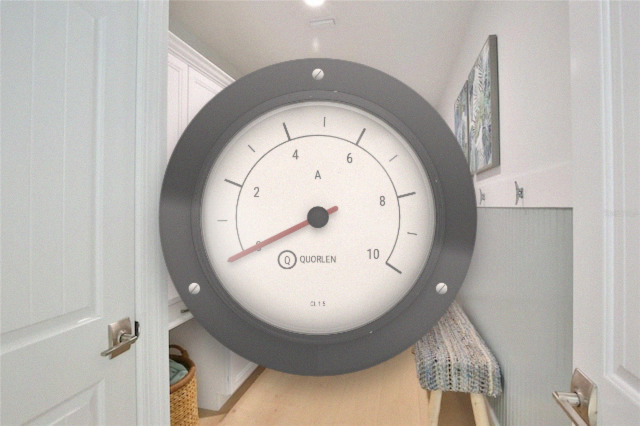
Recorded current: 0A
